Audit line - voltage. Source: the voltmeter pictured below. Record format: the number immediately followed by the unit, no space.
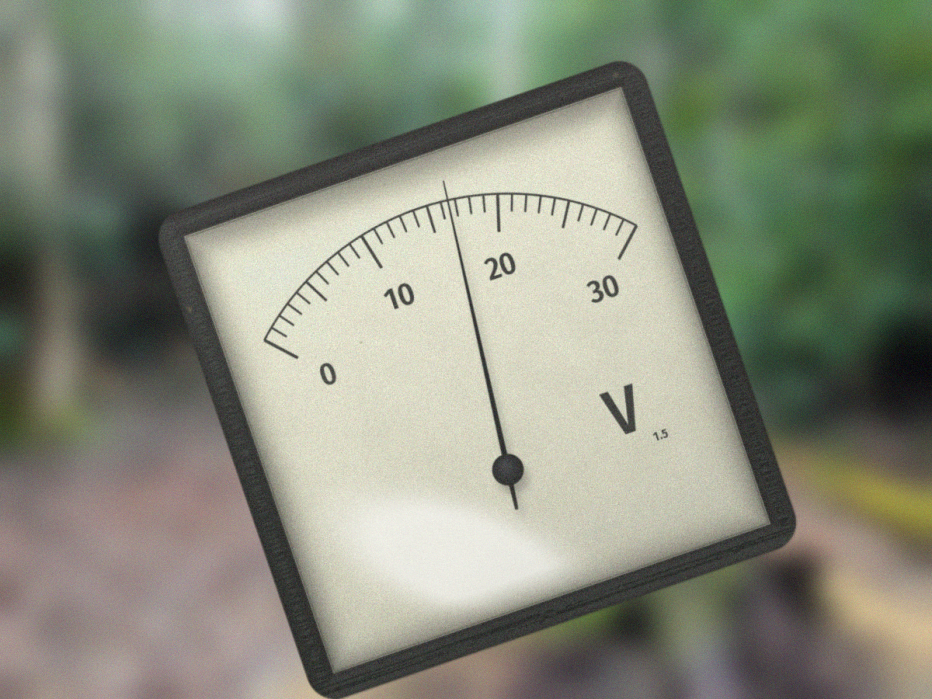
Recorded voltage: 16.5V
